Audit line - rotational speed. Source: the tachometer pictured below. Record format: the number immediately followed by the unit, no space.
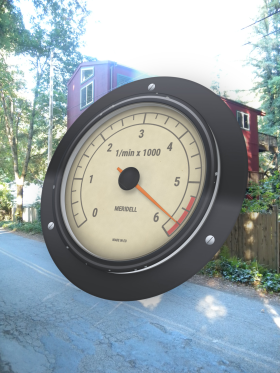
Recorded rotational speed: 5750rpm
